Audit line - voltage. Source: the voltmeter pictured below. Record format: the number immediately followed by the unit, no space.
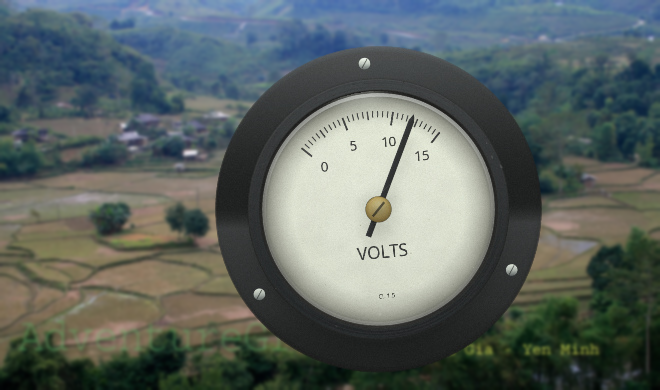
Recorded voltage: 12V
